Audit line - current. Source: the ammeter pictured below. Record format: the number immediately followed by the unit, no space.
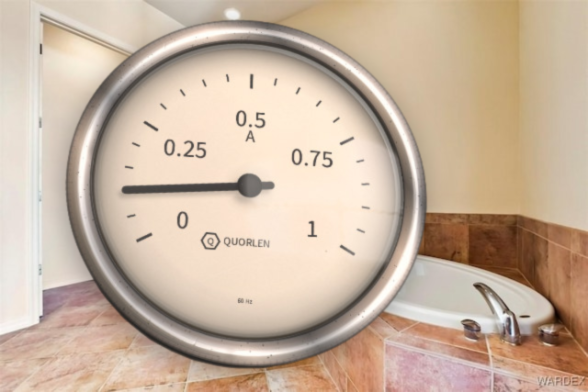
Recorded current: 0.1A
